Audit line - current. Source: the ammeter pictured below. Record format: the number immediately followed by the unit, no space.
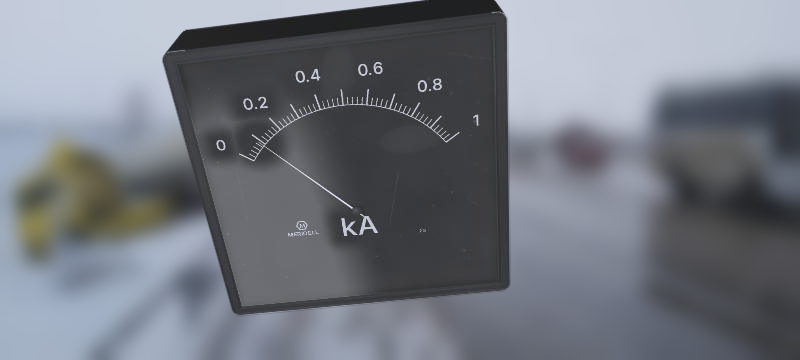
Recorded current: 0.1kA
